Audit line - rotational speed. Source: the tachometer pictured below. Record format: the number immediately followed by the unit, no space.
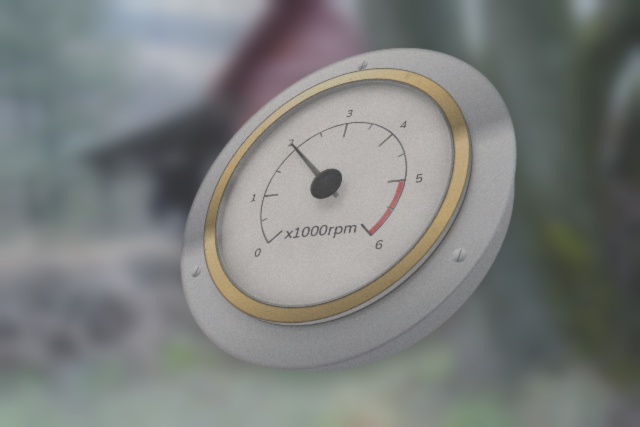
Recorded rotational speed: 2000rpm
